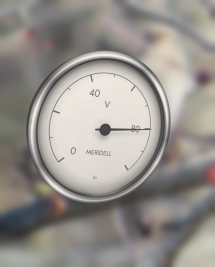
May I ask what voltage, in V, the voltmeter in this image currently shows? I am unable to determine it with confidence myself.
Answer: 80 V
